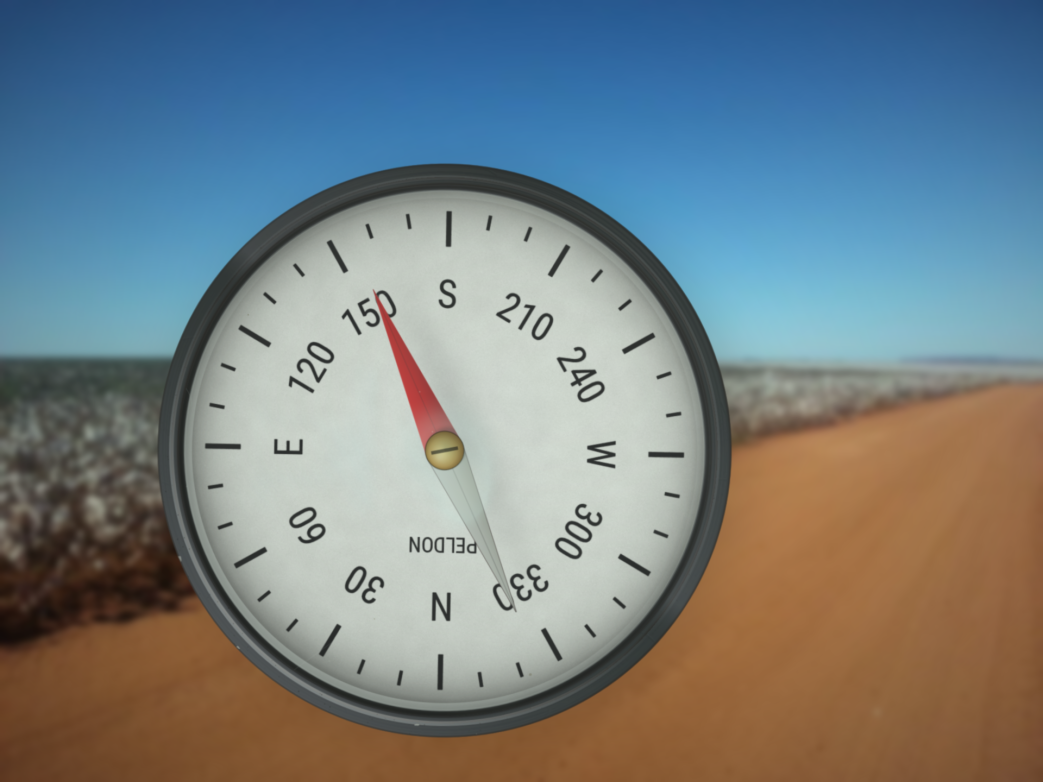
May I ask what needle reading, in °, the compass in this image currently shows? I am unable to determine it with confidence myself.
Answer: 155 °
